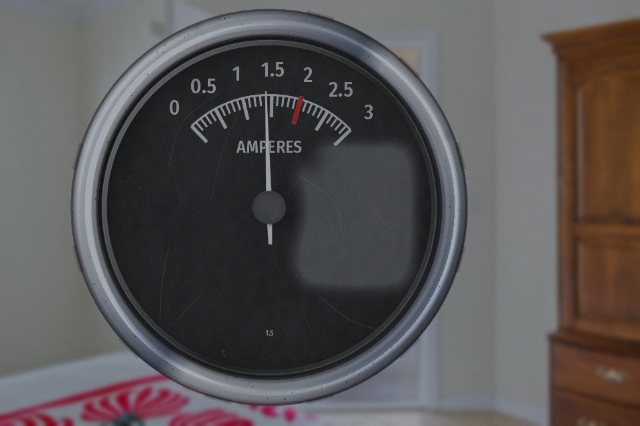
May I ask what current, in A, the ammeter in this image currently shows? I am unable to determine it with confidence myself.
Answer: 1.4 A
